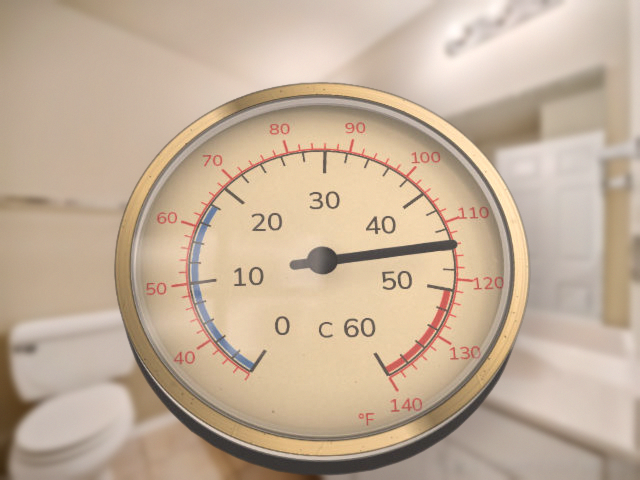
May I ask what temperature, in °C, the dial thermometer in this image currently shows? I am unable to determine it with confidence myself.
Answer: 46 °C
